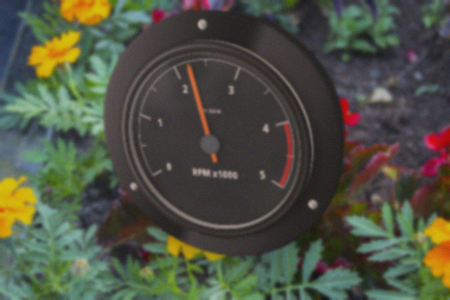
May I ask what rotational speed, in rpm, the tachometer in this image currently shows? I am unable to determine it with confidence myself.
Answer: 2250 rpm
